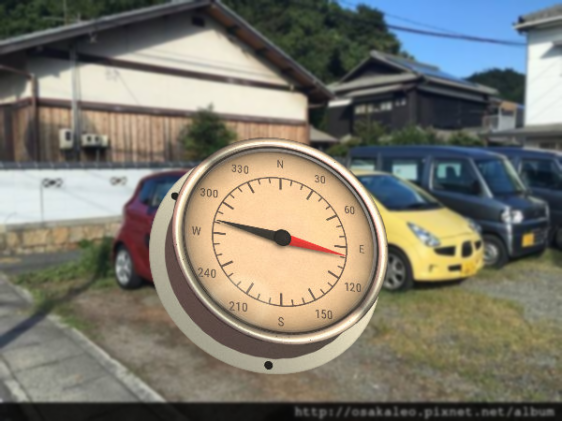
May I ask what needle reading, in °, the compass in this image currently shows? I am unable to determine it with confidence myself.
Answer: 100 °
